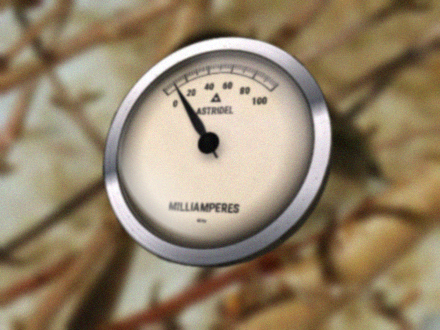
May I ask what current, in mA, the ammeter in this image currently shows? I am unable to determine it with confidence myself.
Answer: 10 mA
